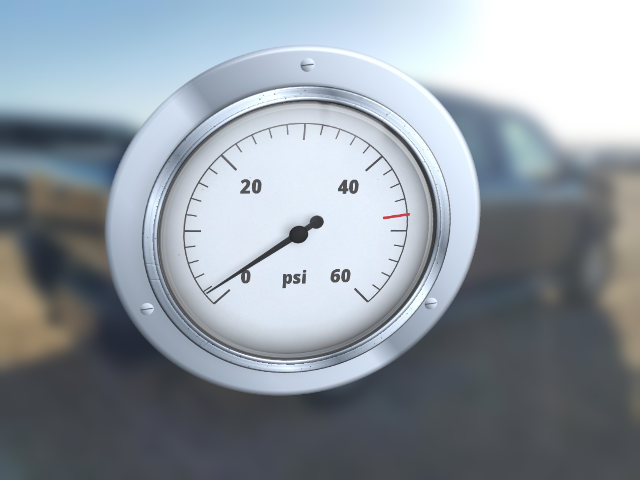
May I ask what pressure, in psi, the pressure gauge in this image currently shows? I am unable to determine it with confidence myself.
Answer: 2 psi
